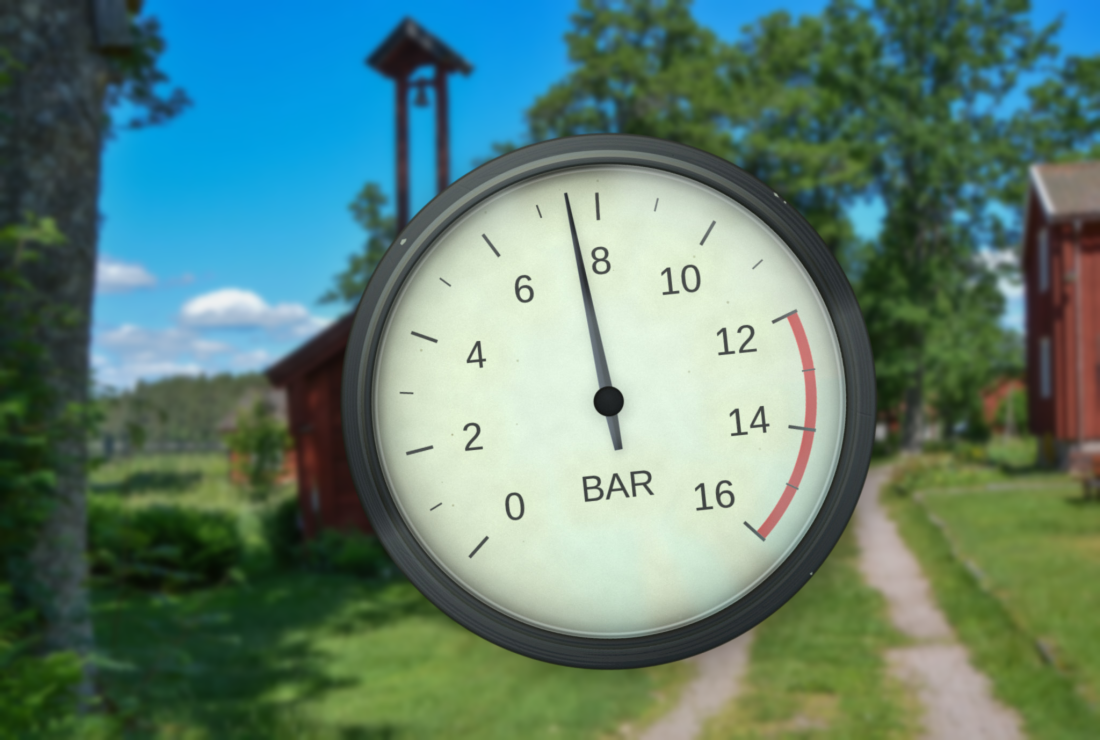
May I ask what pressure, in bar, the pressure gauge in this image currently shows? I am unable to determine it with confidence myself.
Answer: 7.5 bar
